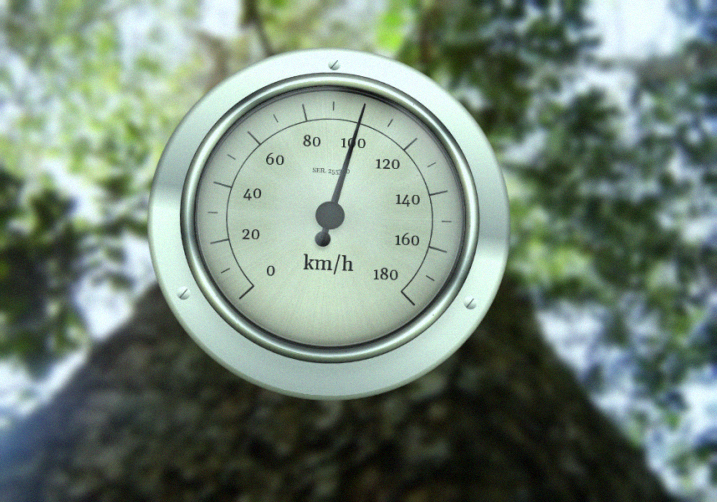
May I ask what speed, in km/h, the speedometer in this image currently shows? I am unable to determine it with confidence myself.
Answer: 100 km/h
